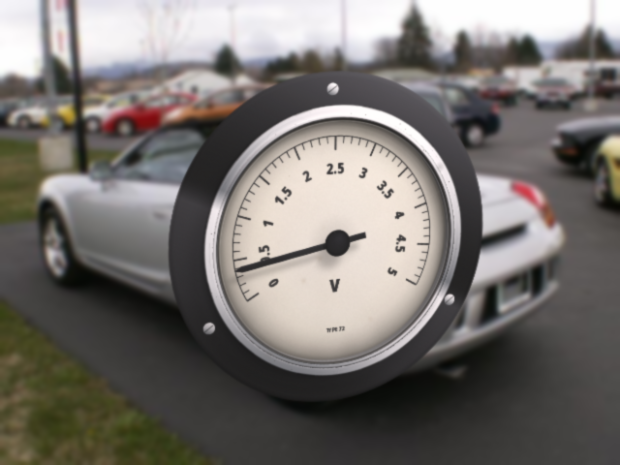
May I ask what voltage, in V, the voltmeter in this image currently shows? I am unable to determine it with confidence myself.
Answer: 0.4 V
